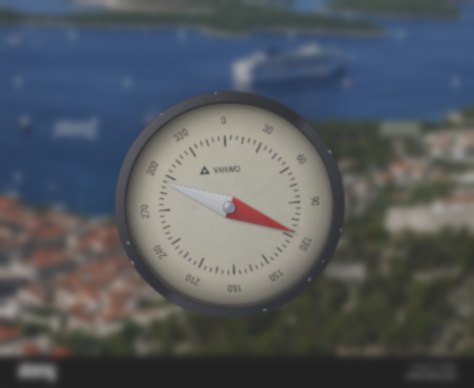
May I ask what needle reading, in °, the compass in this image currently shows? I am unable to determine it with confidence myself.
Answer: 115 °
